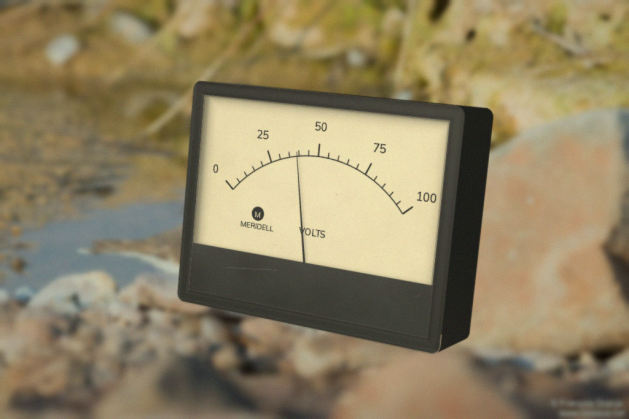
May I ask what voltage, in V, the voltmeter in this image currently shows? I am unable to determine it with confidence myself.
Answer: 40 V
